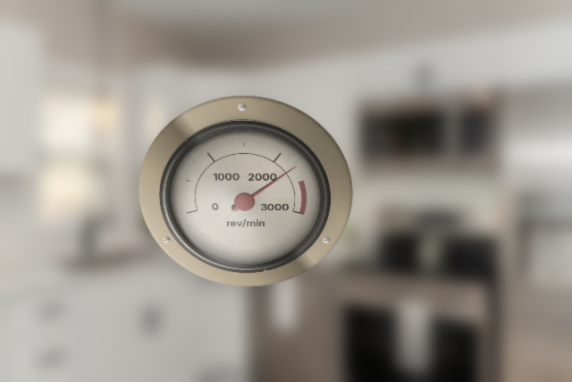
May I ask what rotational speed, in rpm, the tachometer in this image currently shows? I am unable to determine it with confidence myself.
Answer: 2250 rpm
